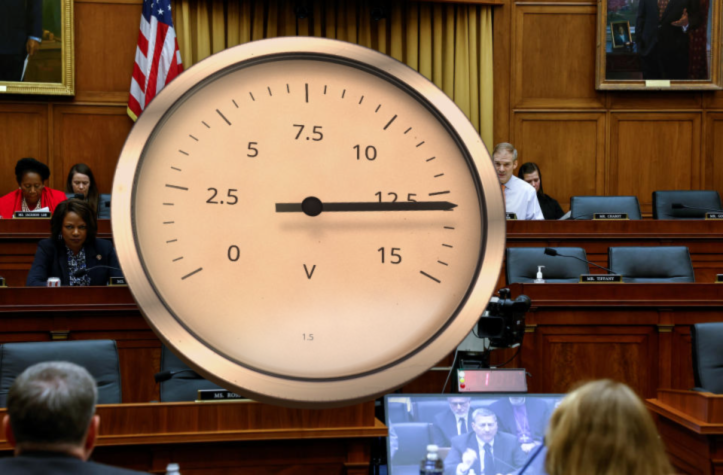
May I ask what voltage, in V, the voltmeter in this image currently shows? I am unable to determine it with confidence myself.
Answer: 13 V
